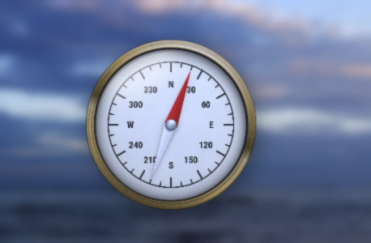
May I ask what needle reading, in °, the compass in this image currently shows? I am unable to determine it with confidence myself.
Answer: 20 °
